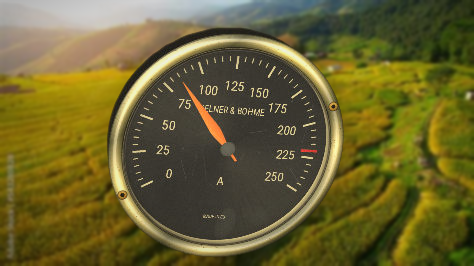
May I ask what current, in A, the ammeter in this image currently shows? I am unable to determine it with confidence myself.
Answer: 85 A
